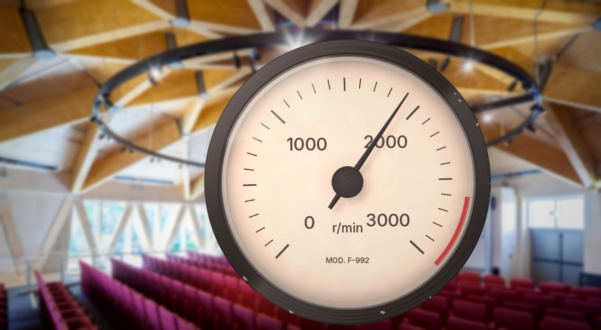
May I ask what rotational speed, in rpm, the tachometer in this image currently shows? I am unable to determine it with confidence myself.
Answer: 1900 rpm
